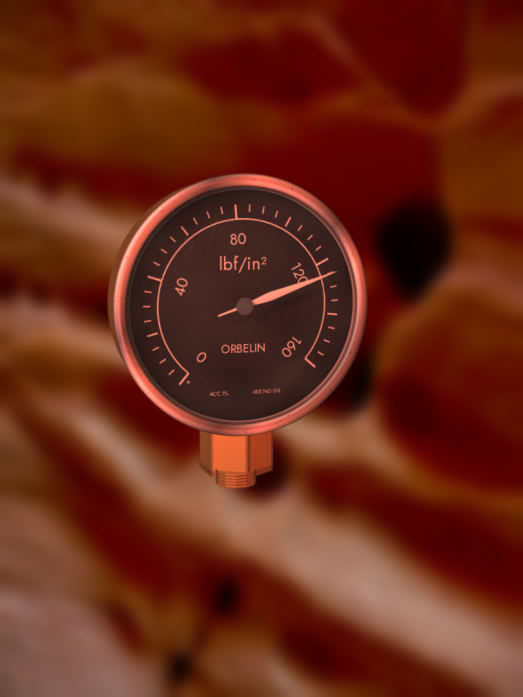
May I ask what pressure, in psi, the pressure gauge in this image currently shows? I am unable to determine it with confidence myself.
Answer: 125 psi
